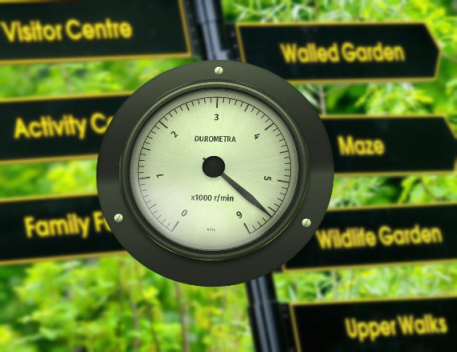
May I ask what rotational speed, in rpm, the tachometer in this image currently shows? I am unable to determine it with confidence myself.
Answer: 5600 rpm
